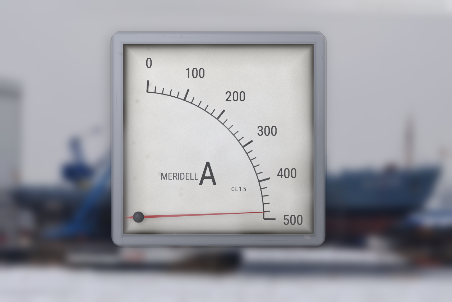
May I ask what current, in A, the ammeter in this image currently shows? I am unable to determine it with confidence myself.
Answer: 480 A
